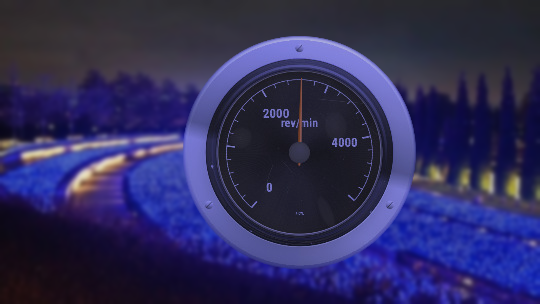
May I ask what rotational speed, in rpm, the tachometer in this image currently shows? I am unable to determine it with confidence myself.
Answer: 2600 rpm
